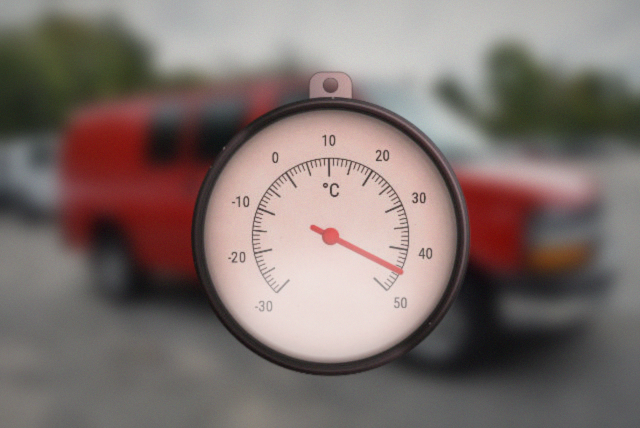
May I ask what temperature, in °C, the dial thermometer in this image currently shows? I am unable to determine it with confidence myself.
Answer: 45 °C
